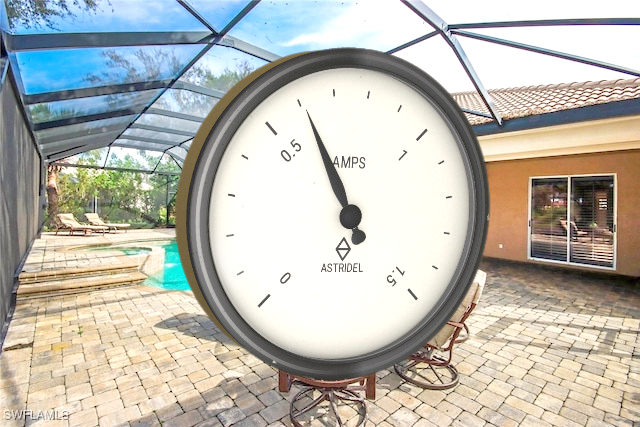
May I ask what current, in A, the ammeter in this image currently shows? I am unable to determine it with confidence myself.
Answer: 0.6 A
